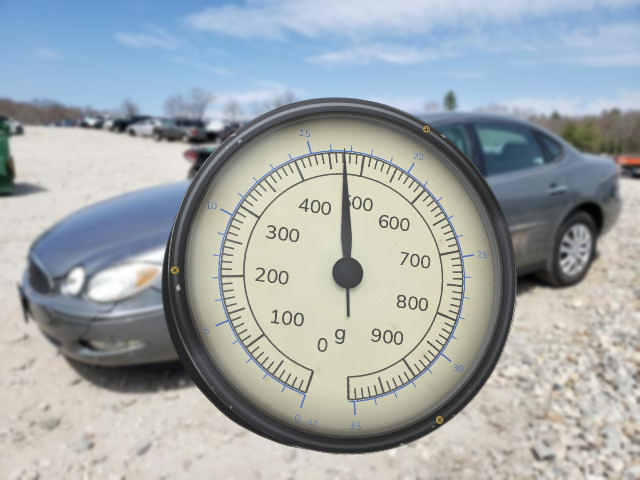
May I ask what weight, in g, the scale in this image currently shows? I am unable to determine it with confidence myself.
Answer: 470 g
